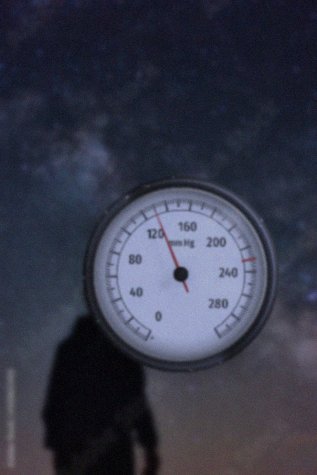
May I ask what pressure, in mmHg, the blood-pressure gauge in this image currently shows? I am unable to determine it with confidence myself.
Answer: 130 mmHg
